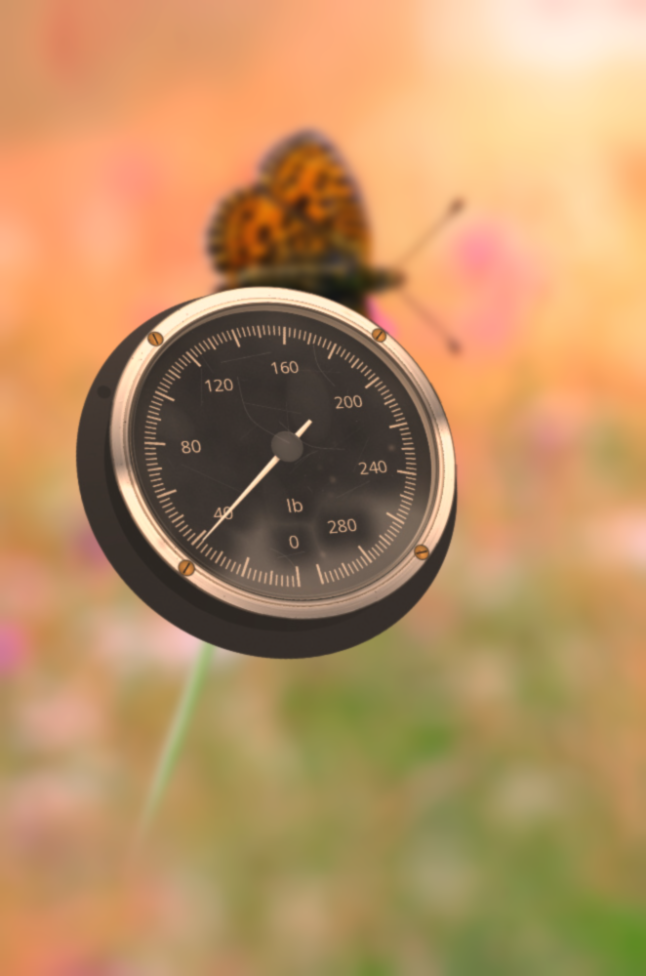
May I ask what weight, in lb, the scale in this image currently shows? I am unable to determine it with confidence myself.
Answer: 38 lb
